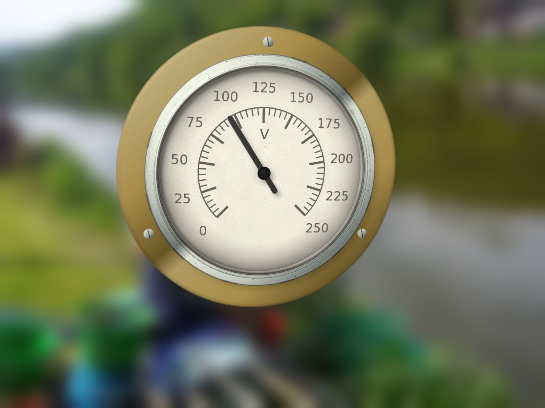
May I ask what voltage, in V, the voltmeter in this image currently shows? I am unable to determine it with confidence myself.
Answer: 95 V
